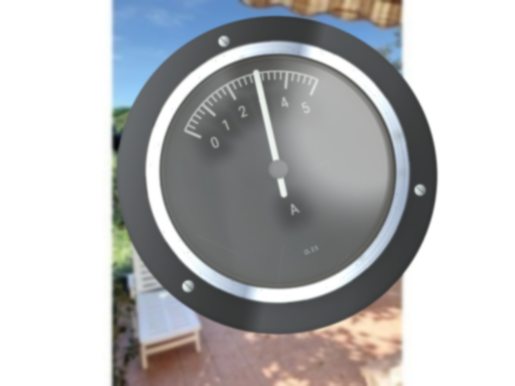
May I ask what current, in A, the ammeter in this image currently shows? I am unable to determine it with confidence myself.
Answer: 3 A
